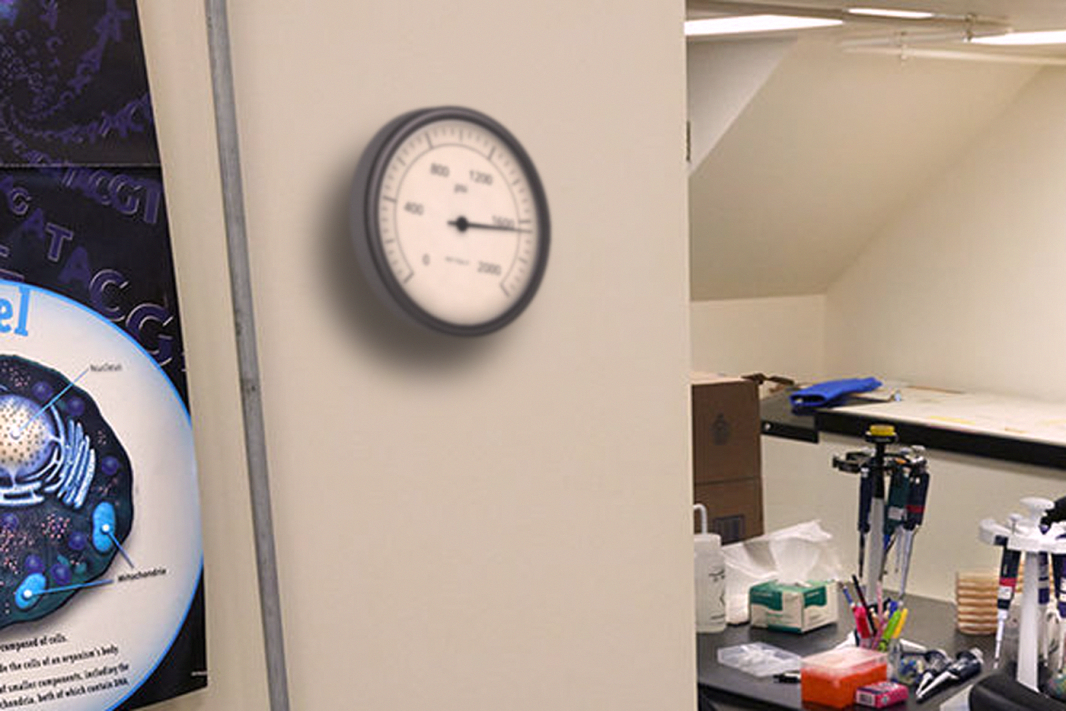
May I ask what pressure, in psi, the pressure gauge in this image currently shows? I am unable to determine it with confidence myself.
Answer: 1650 psi
